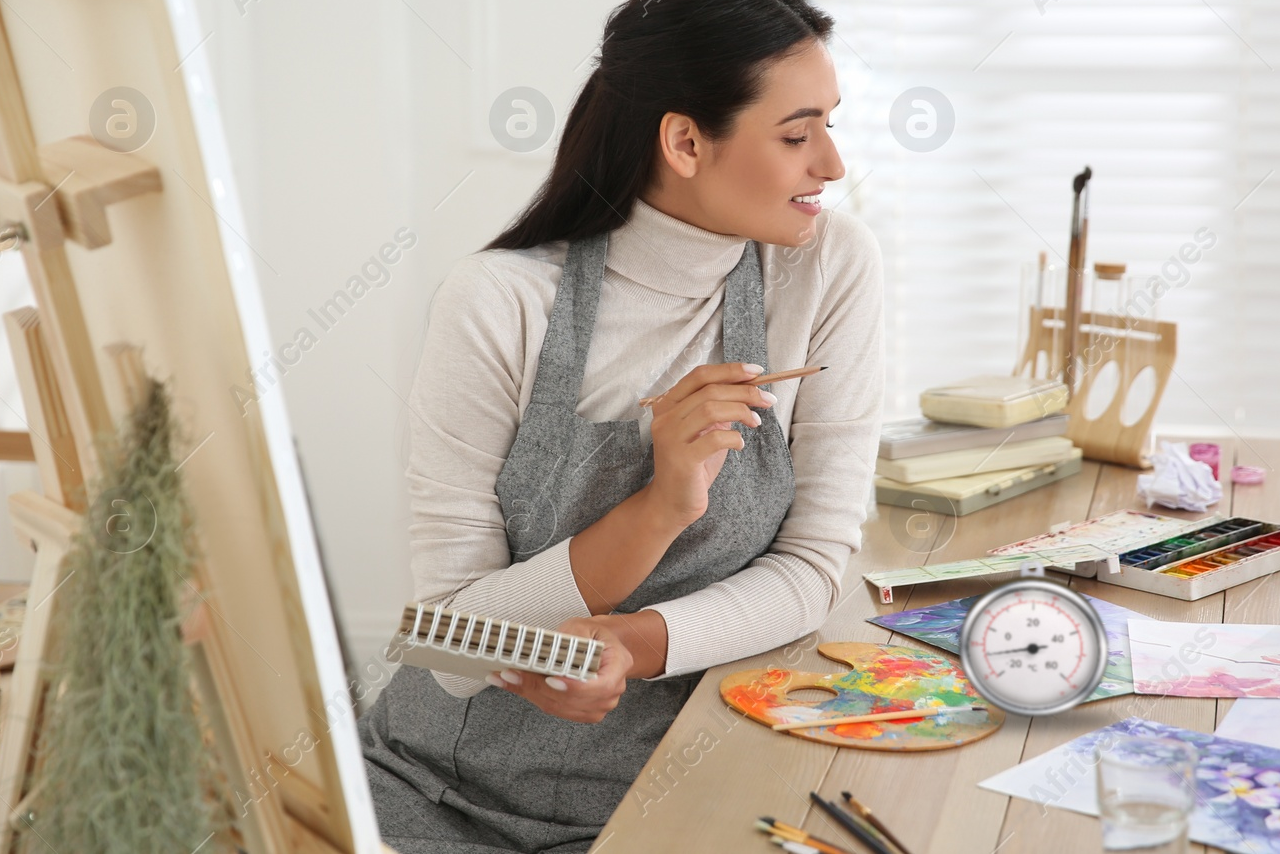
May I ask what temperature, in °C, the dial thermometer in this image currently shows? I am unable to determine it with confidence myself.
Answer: -10 °C
